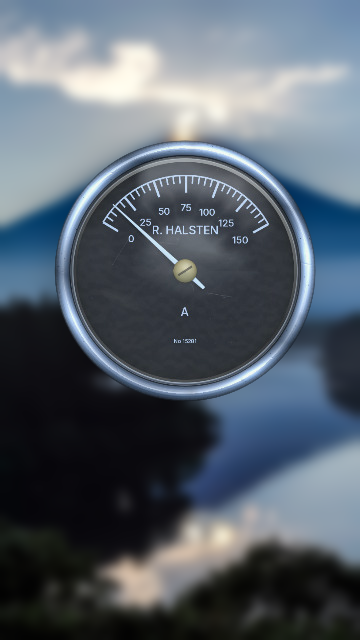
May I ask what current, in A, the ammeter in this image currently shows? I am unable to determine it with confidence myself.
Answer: 15 A
